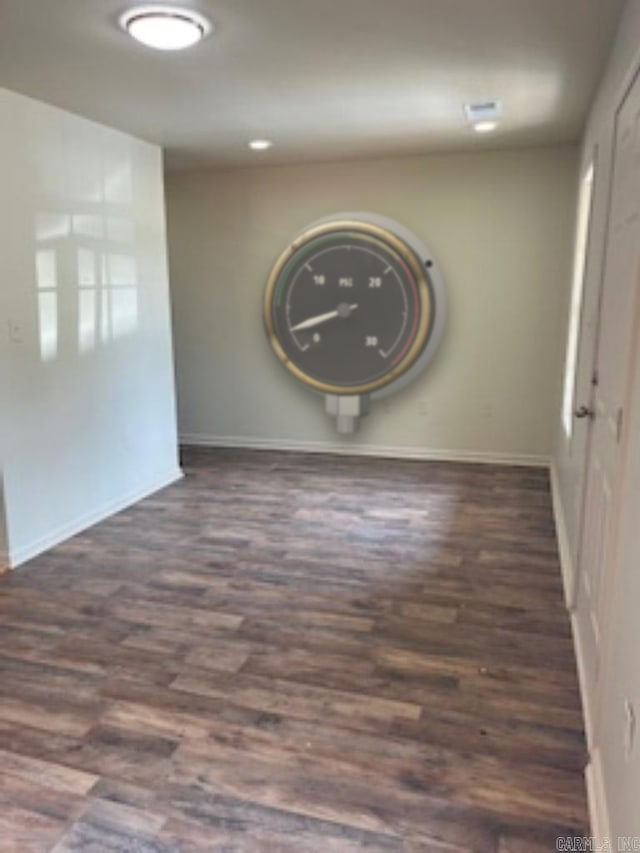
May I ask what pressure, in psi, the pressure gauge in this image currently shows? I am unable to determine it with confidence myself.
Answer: 2.5 psi
